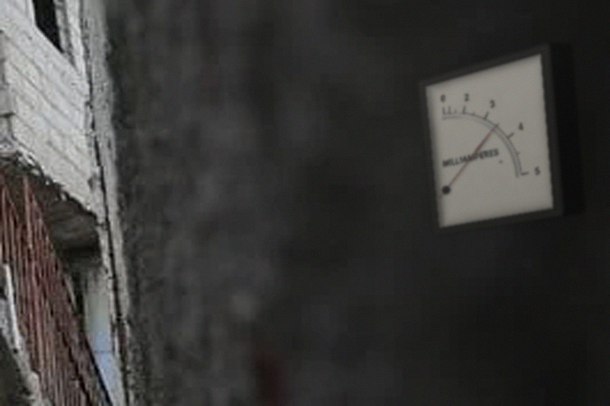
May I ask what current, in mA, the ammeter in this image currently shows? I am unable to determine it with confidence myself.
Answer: 3.5 mA
